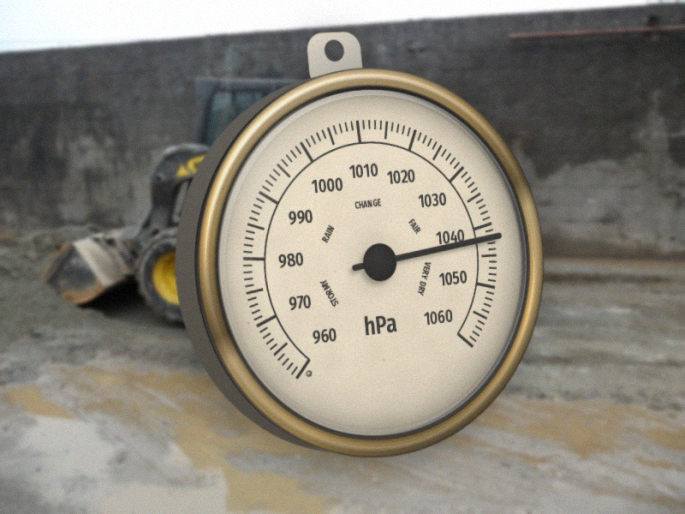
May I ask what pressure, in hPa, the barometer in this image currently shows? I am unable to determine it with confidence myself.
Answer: 1042 hPa
